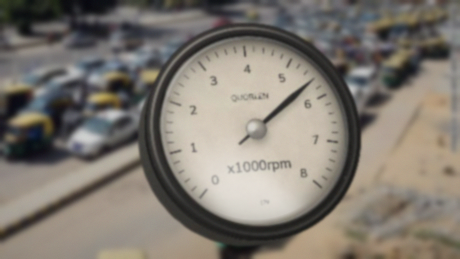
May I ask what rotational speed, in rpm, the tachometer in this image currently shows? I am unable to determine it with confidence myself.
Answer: 5600 rpm
